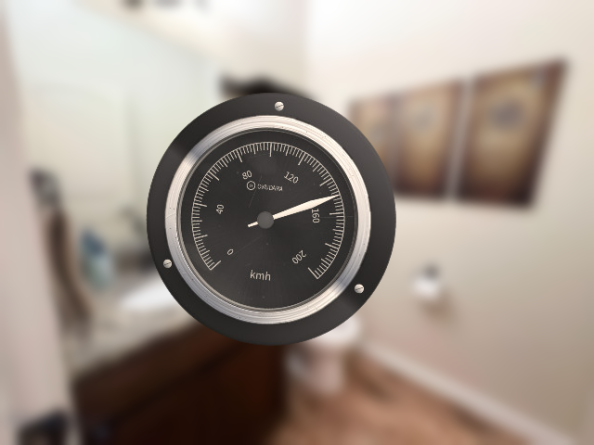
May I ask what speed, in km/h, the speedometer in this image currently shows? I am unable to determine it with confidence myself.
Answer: 150 km/h
